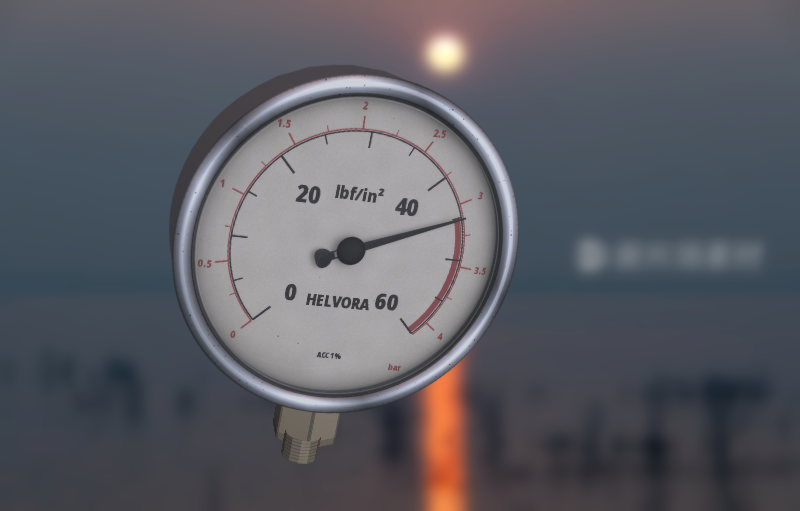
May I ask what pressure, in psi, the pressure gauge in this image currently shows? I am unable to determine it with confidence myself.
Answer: 45 psi
